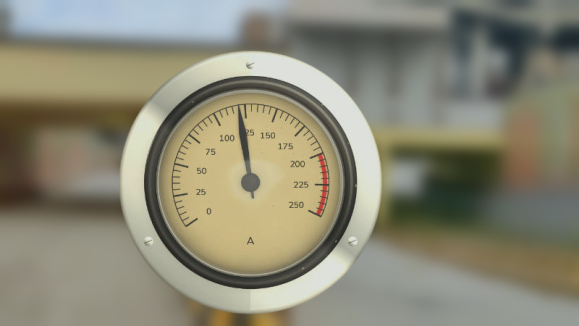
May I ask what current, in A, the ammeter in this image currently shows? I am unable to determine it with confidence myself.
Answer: 120 A
